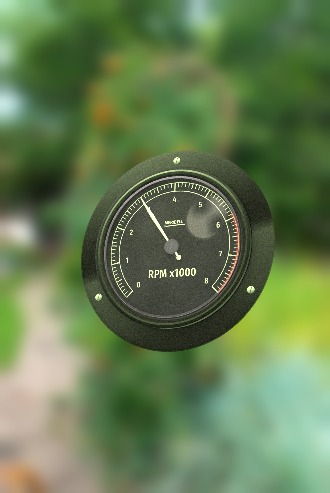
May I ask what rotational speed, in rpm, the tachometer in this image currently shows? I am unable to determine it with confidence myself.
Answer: 3000 rpm
